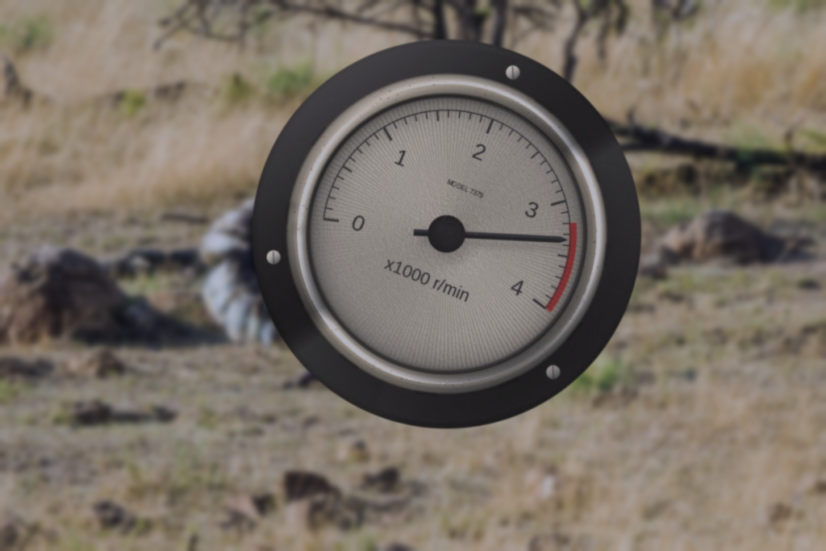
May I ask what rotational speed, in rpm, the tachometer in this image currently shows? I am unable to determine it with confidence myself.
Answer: 3350 rpm
